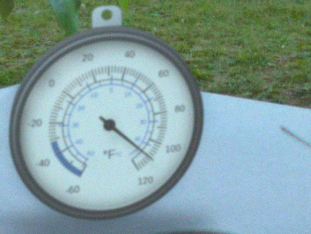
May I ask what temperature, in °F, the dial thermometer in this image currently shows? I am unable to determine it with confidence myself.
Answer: 110 °F
